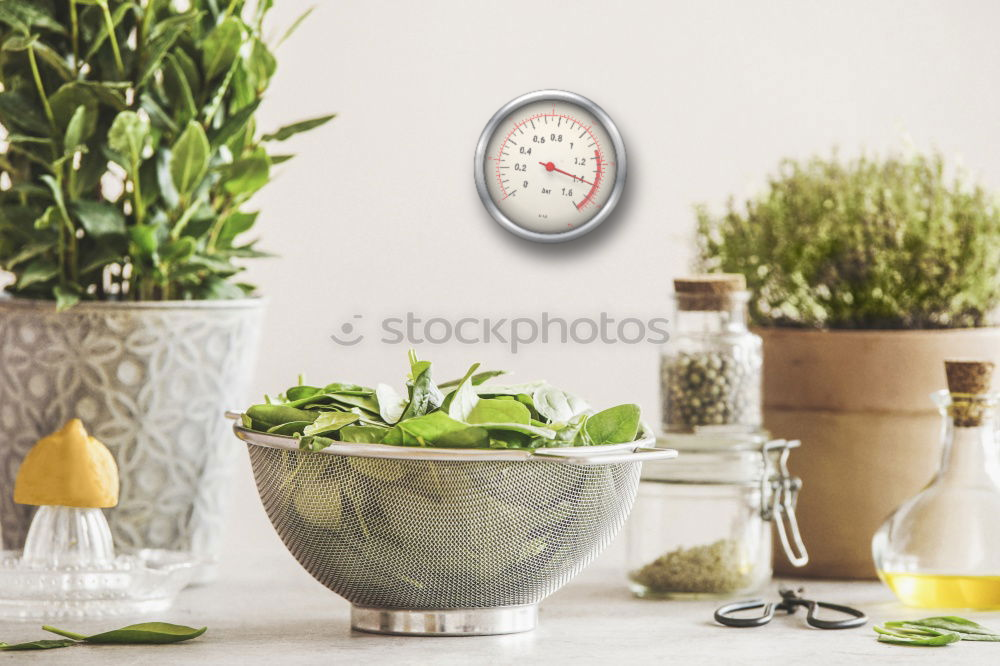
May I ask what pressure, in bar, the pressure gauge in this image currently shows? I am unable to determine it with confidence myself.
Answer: 1.4 bar
